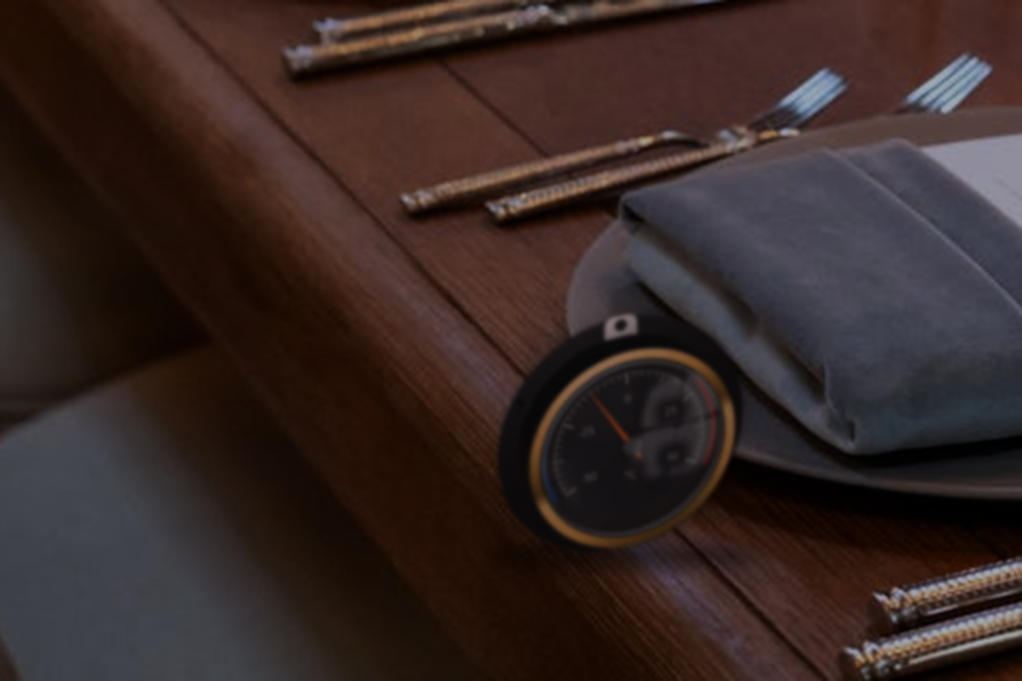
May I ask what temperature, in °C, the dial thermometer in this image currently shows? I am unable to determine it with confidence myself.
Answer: -12.5 °C
